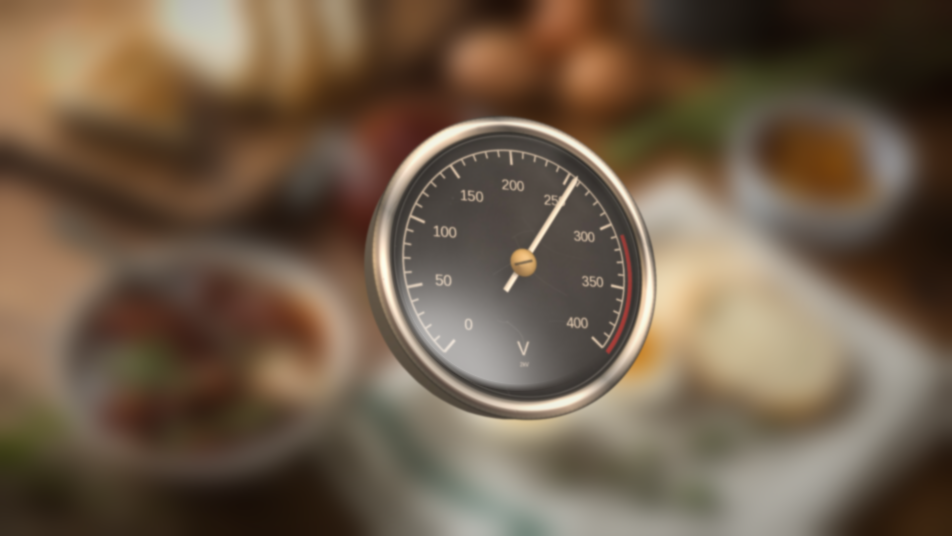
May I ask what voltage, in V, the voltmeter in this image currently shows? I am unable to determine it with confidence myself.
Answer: 255 V
